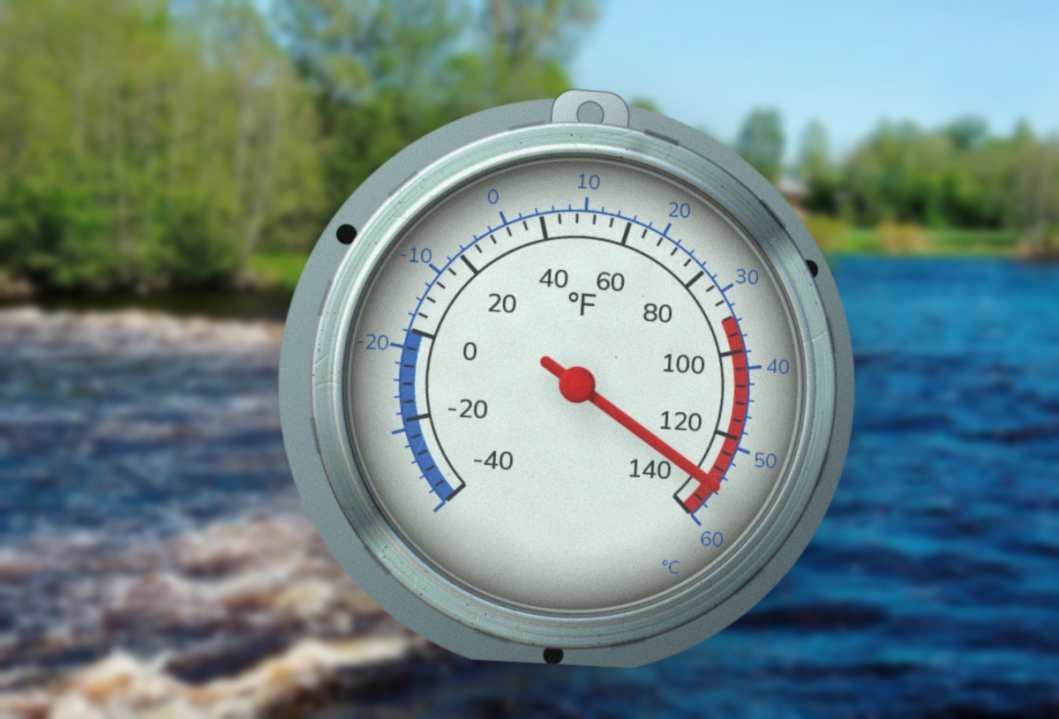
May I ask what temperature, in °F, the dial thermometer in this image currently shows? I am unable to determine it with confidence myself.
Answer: 132 °F
